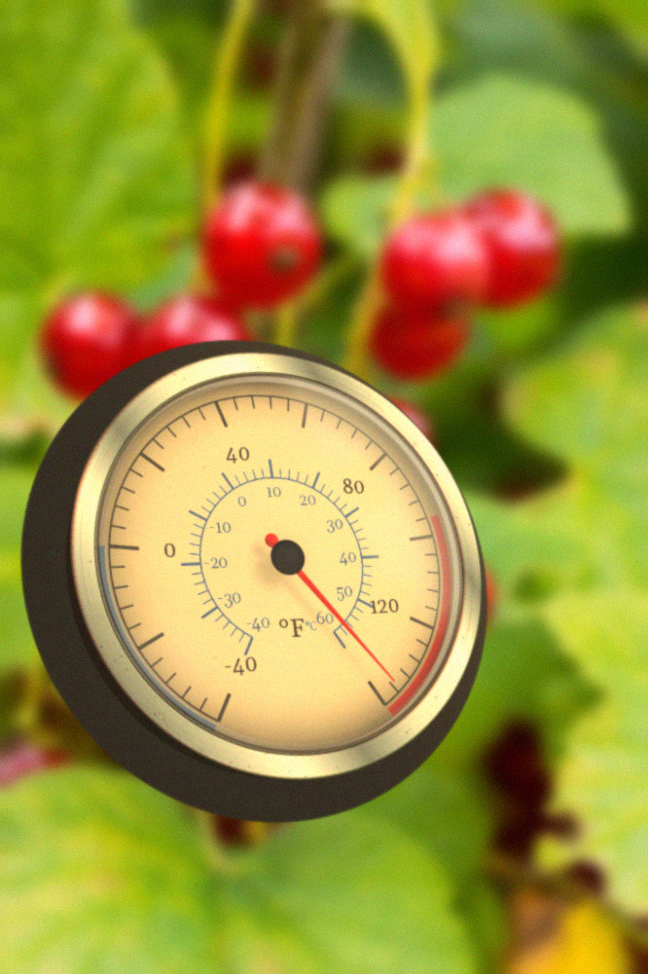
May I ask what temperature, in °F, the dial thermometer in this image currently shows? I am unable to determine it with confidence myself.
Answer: 136 °F
